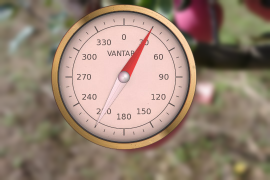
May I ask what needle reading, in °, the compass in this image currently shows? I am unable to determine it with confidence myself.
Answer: 30 °
